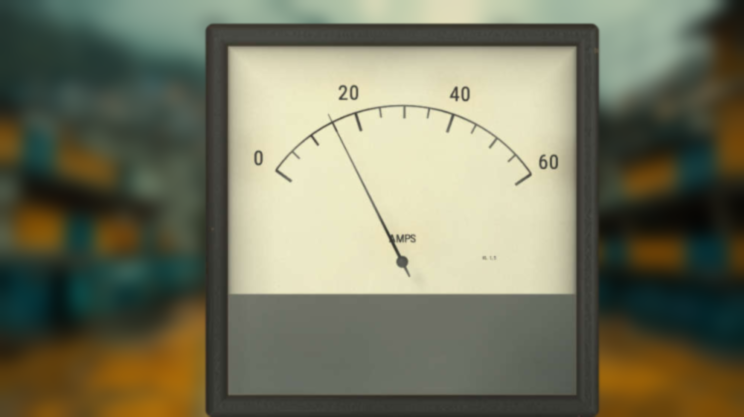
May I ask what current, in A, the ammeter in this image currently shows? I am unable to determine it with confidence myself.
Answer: 15 A
